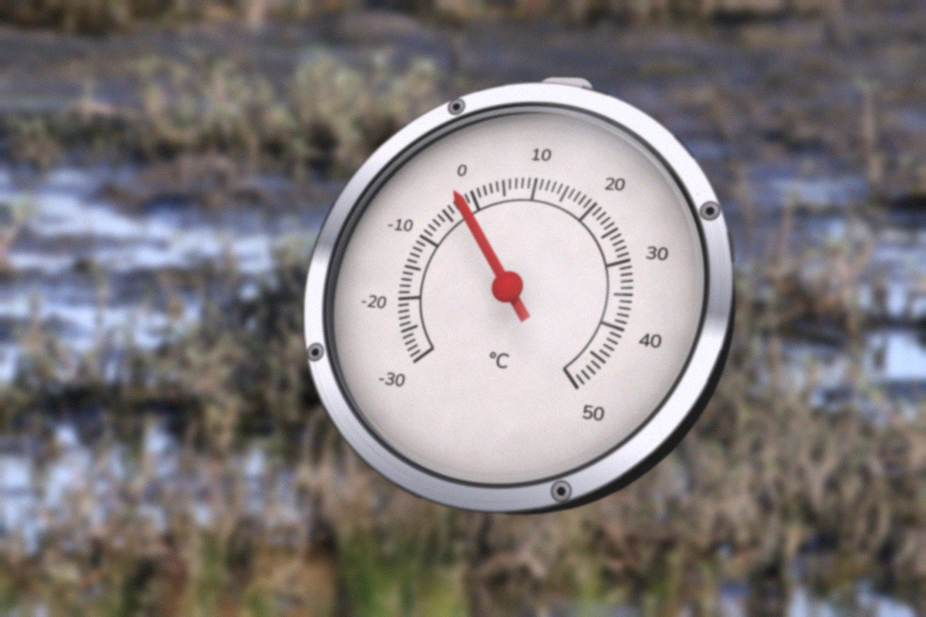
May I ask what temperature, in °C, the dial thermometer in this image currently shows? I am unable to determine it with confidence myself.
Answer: -2 °C
